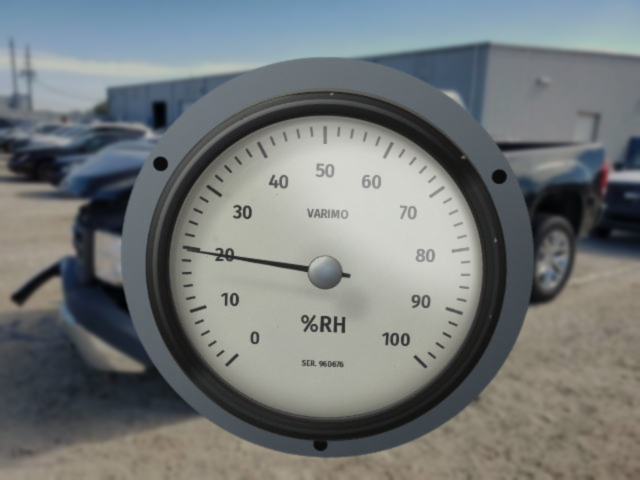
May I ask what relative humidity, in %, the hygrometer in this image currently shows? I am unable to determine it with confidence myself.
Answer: 20 %
